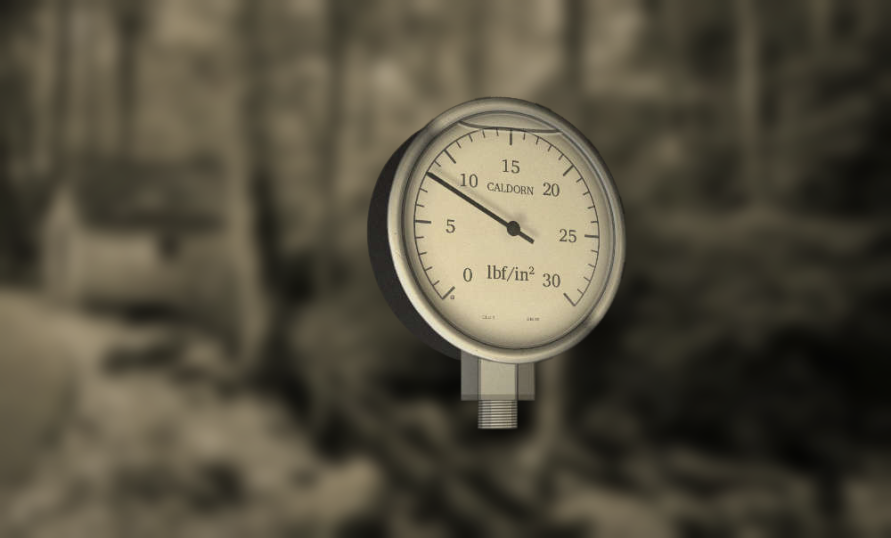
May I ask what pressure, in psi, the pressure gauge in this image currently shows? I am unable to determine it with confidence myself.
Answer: 8 psi
